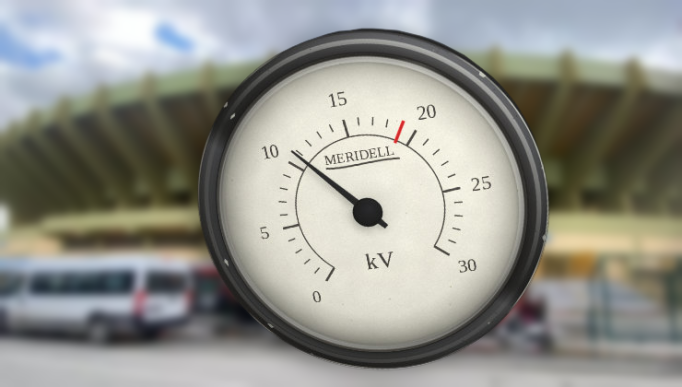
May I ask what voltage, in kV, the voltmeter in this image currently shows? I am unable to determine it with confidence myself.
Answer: 11 kV
